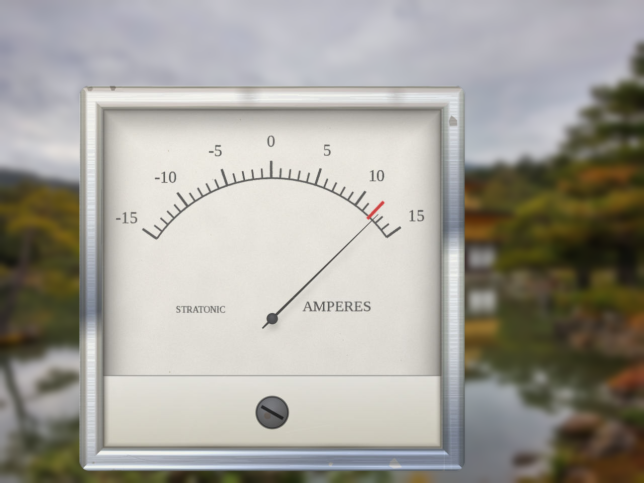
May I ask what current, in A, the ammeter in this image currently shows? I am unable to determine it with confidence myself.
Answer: 12.5 A
